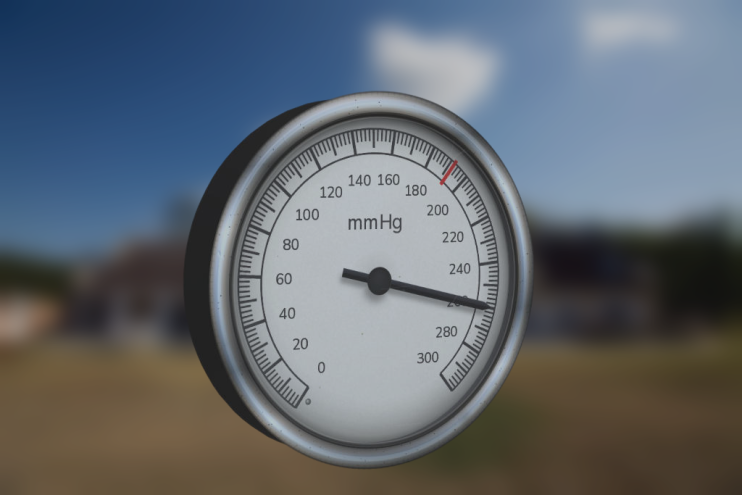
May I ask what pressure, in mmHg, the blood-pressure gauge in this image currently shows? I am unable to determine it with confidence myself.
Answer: 260 mmHg
